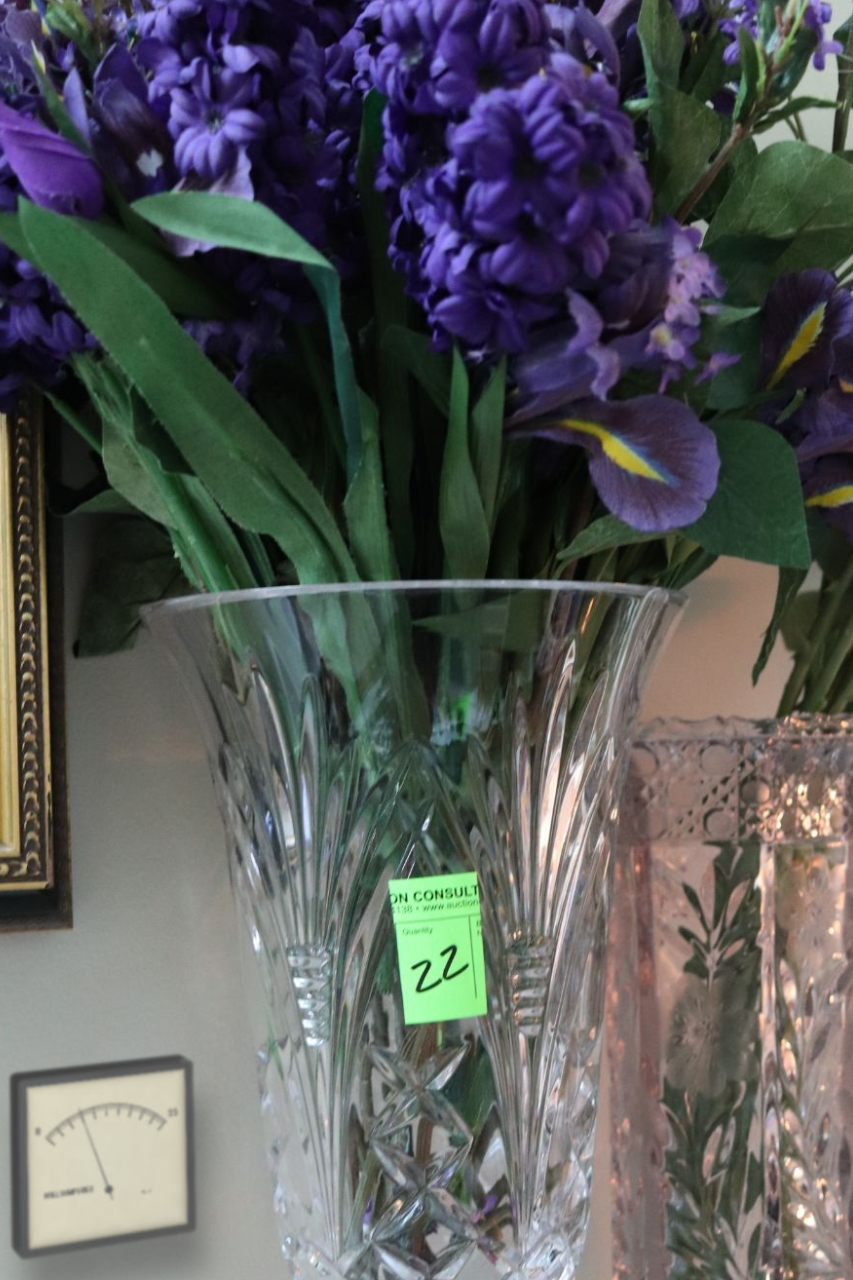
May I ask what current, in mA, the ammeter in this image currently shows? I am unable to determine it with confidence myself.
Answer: 7.5 mA
